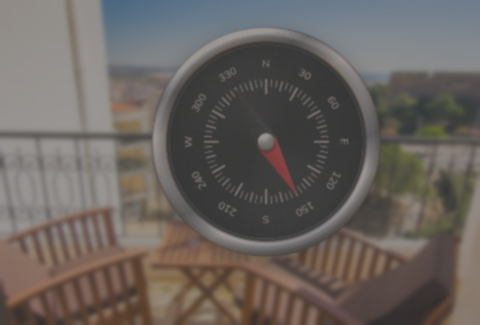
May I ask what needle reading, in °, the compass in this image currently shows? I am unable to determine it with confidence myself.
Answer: 150 °
